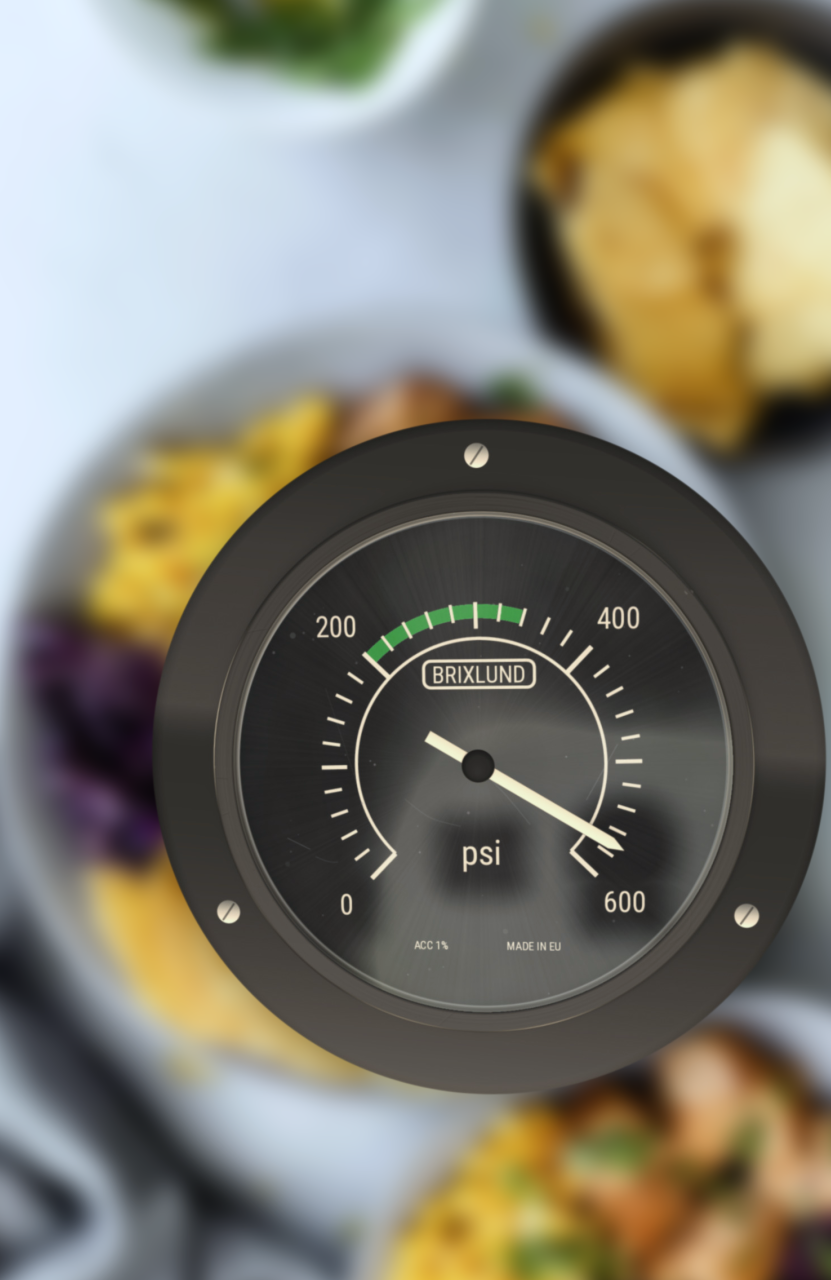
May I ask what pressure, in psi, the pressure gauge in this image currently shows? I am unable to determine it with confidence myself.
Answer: 570 psi
